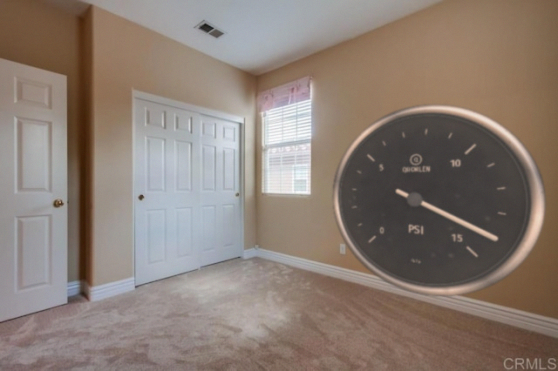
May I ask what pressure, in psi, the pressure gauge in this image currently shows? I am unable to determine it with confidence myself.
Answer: 14 psi
